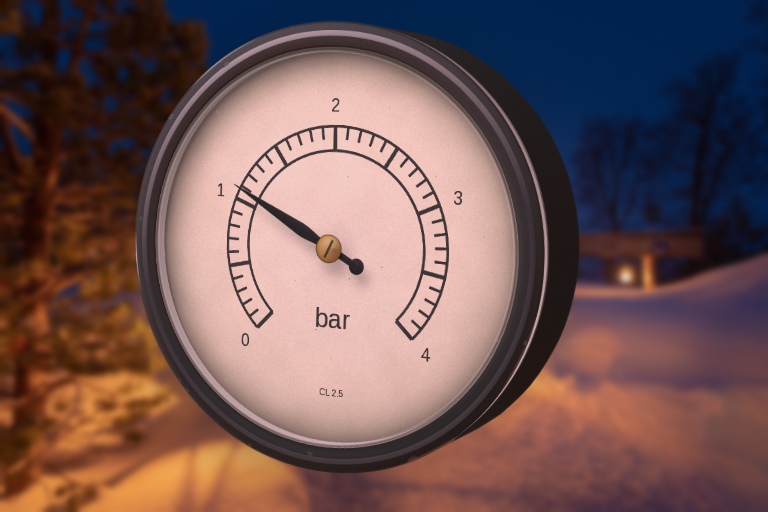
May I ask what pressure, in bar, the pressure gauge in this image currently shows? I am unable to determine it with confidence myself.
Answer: 1.1 bar
